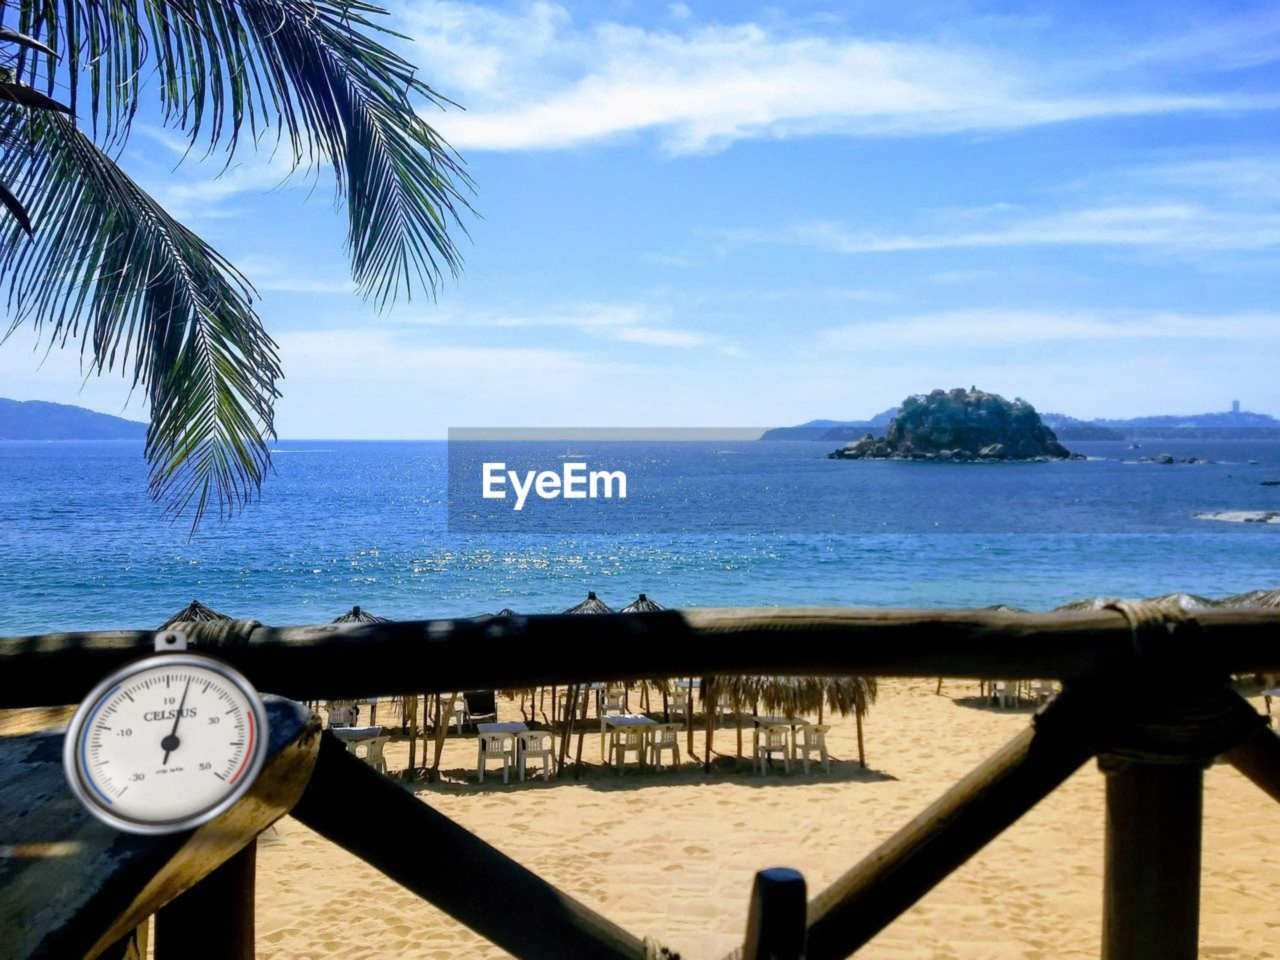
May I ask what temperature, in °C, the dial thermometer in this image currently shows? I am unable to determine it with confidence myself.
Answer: 15 °C
